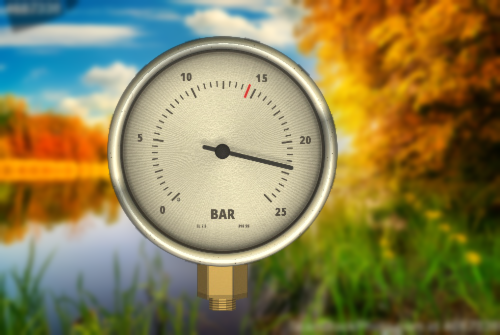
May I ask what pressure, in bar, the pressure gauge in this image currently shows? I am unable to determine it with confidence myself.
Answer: 22 bar
